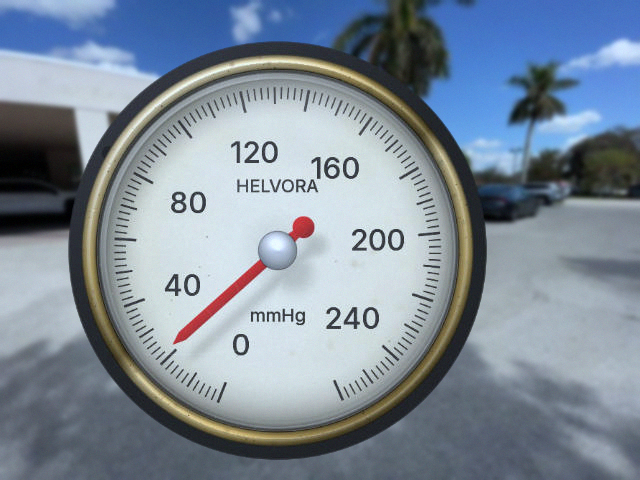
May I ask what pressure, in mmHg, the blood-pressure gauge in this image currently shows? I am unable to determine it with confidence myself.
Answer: 22 mmHg
